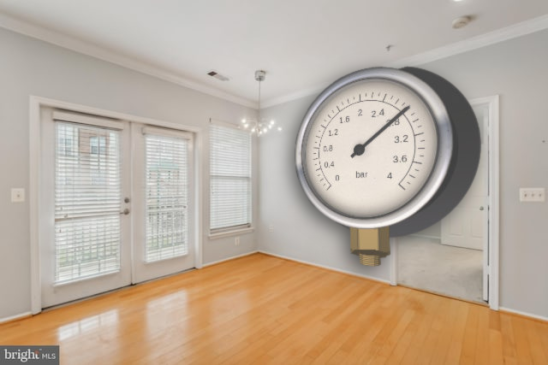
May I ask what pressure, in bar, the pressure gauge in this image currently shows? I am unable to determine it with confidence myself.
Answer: 2.8 bar
